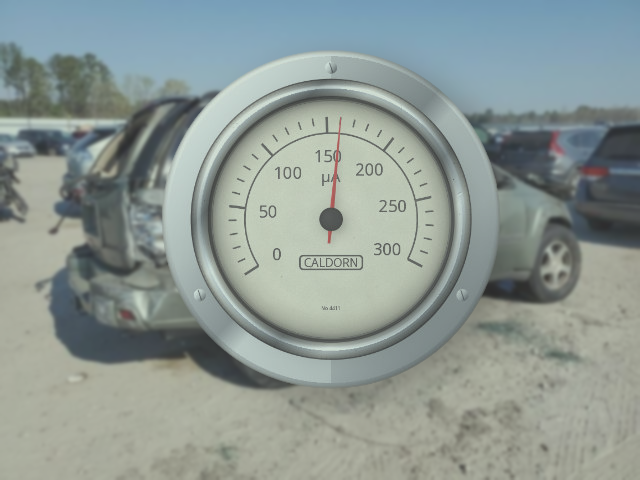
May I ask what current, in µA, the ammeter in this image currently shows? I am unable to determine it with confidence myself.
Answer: 160 µA
